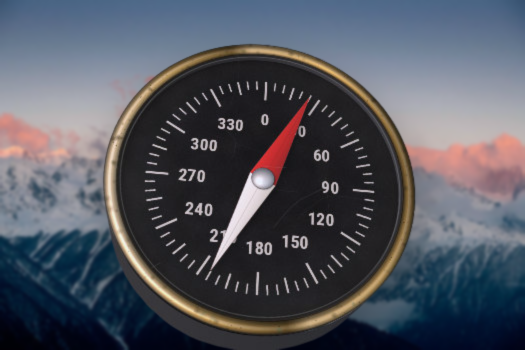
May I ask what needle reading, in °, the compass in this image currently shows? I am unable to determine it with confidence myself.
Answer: 25 °
